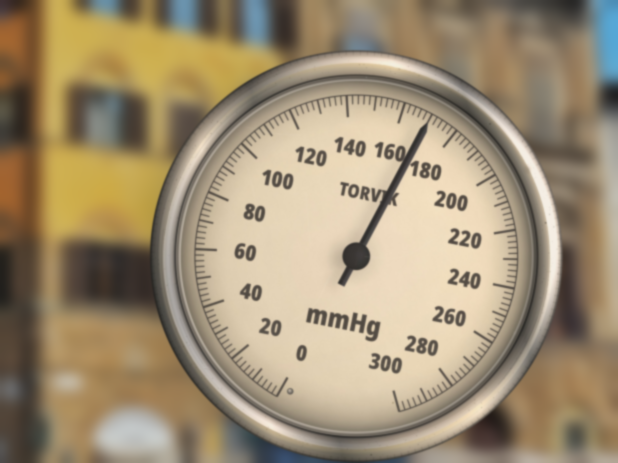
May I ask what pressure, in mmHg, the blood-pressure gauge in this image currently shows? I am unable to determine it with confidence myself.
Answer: 170 mmHg
